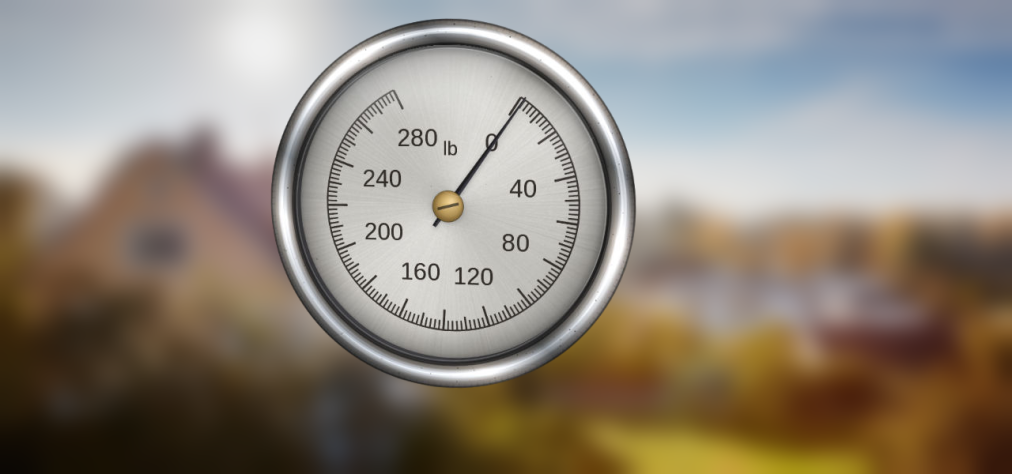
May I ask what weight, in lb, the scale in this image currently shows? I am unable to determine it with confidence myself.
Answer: 2 lb
